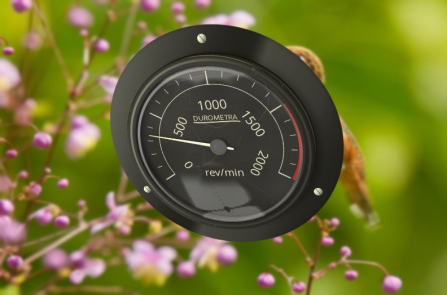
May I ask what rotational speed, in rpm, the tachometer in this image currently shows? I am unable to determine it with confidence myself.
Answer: 350 rpm
